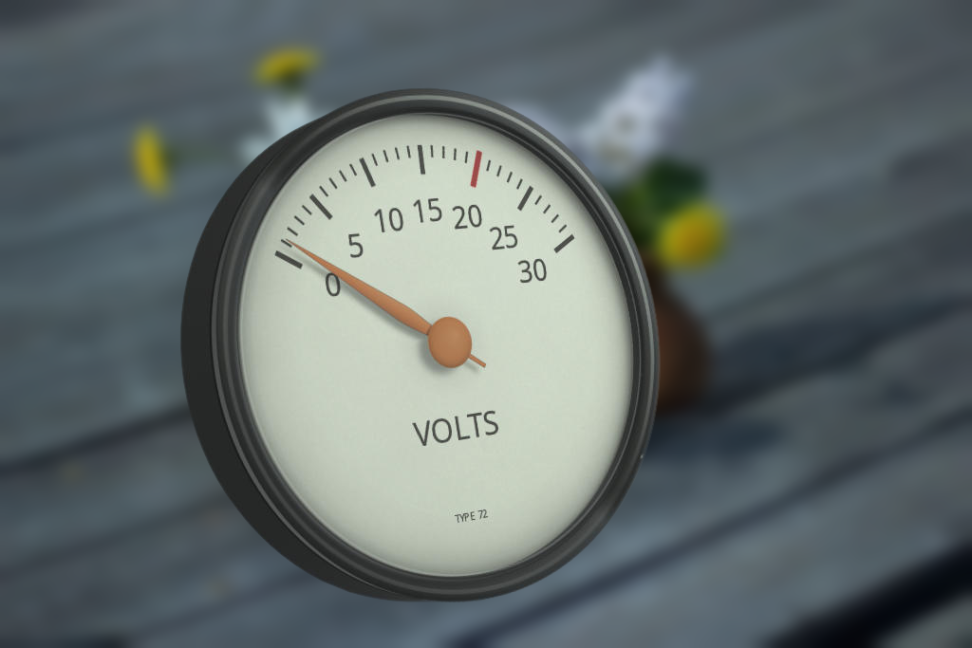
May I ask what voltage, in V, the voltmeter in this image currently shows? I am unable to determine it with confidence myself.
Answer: 1 V
